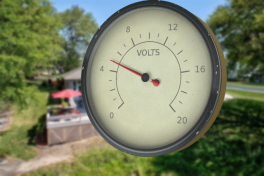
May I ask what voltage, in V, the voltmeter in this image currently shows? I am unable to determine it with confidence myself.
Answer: 5 V
